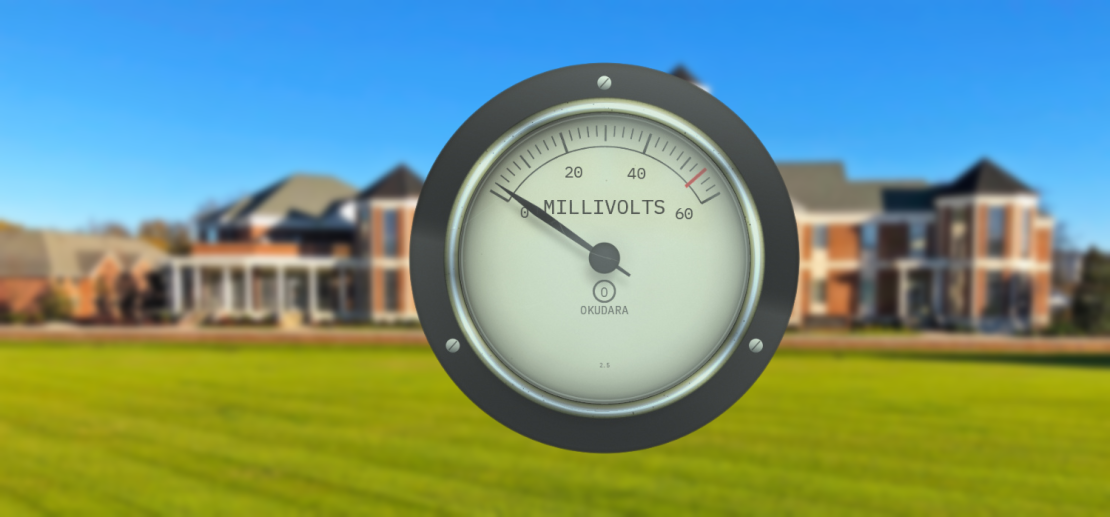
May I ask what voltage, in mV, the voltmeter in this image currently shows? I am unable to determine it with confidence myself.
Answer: 2 mV
